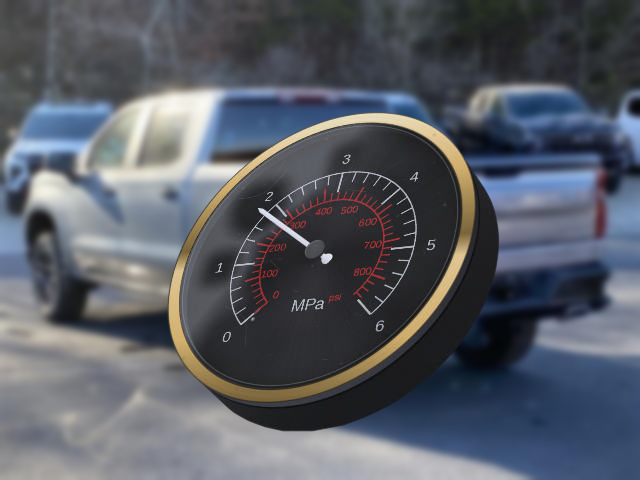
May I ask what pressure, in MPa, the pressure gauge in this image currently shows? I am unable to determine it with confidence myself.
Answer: 1.8 MPa
